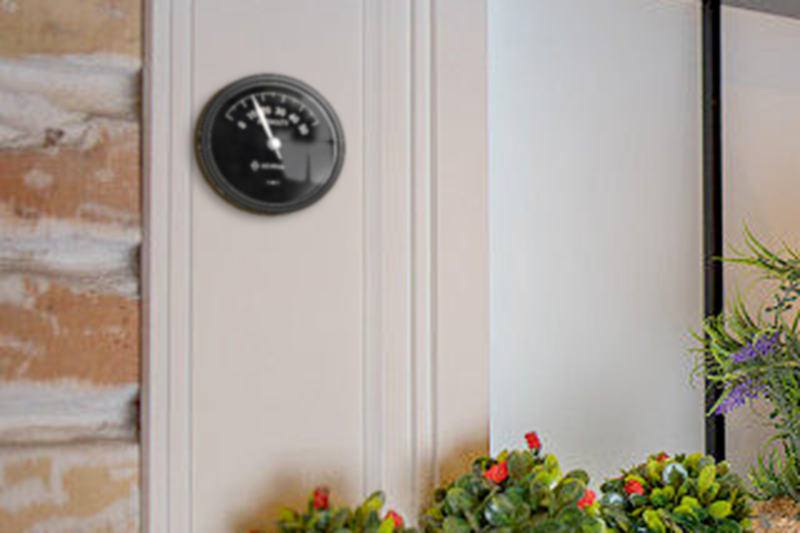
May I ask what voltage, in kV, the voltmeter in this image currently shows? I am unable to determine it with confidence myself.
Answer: 15 kV
